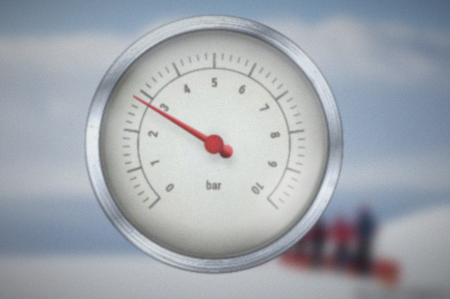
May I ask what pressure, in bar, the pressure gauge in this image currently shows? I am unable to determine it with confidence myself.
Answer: 2.8 bar
